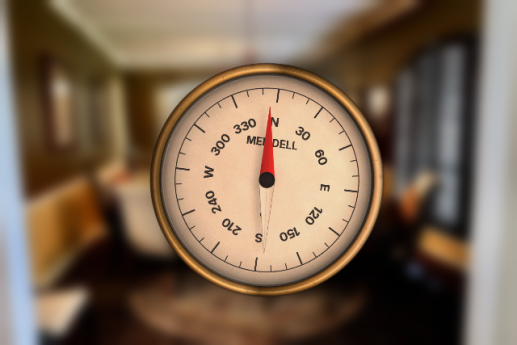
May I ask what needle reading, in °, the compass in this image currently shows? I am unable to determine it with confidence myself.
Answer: 355 °
